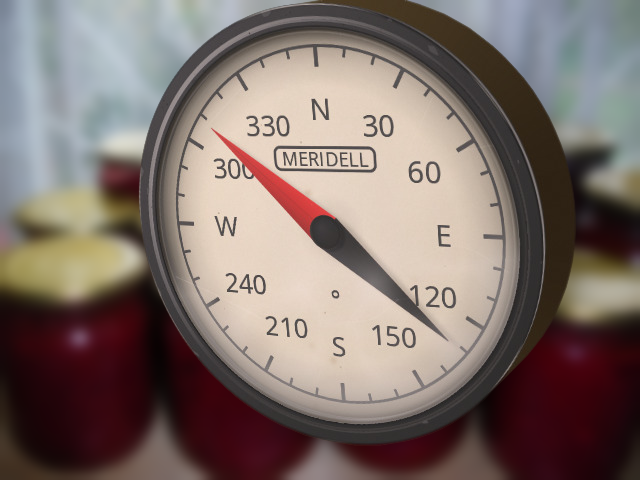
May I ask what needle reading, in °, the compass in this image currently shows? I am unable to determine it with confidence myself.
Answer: 310 °
